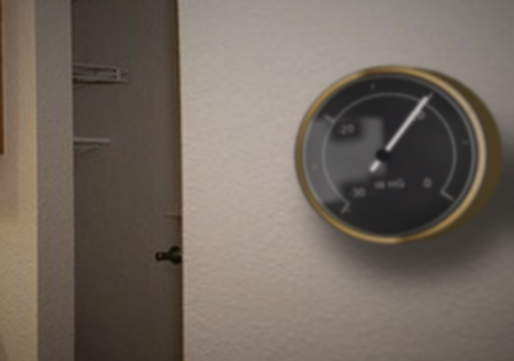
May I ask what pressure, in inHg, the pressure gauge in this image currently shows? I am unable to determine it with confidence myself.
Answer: -10 inHg
